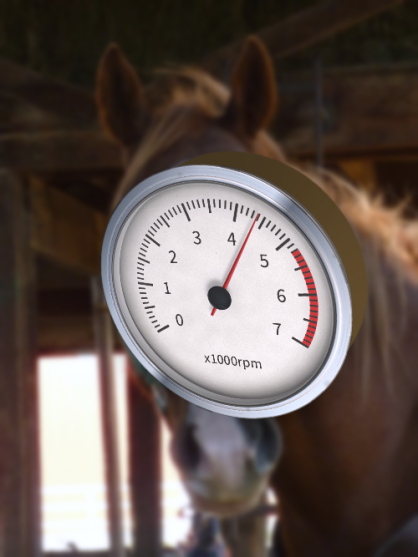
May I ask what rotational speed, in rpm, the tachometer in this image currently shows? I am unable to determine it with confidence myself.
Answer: 4400 rpm
